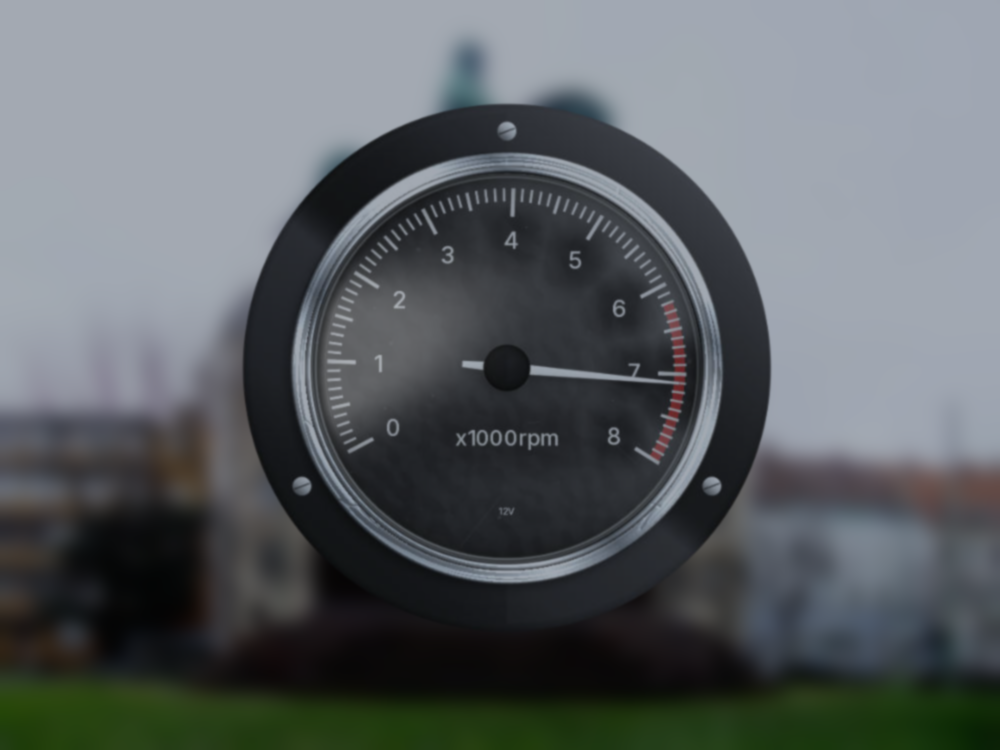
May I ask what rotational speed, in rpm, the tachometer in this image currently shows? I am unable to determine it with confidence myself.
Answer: 7100 rpm
